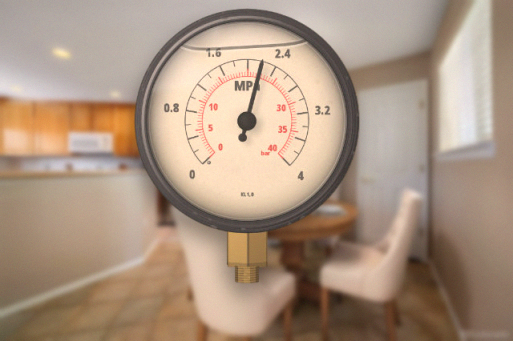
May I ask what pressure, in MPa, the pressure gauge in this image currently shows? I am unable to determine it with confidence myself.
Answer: 2.2 MPa
